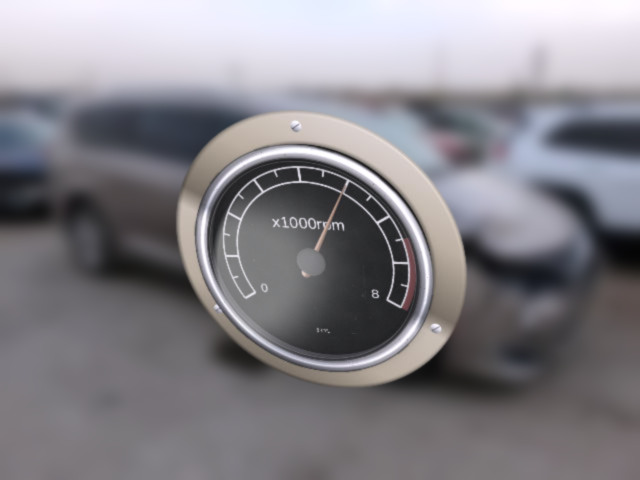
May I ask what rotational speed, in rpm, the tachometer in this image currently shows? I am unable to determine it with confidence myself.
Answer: 5000 rpm
